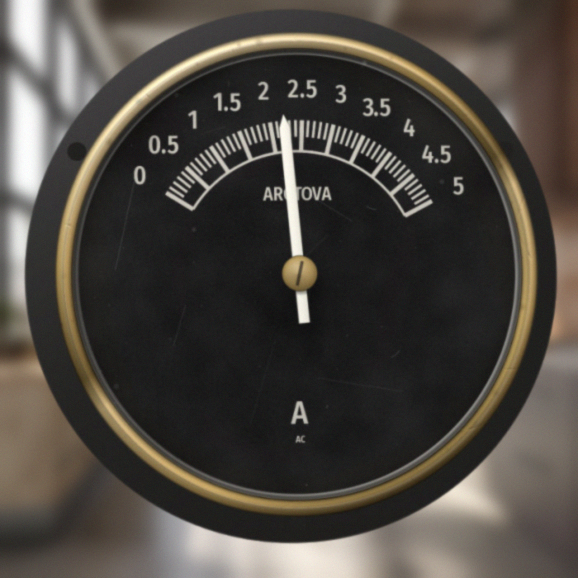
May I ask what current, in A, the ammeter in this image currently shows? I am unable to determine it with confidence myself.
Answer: 2.2 A
